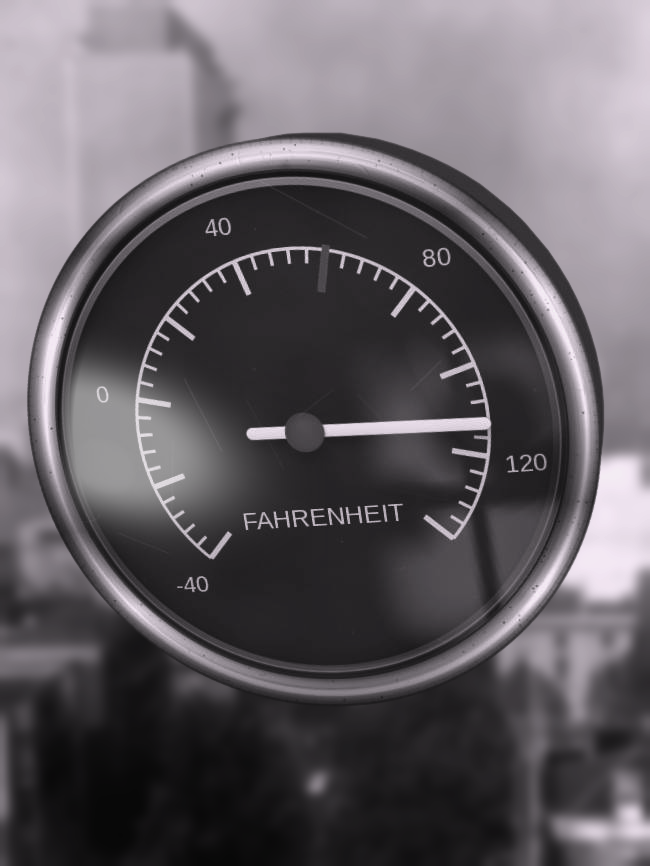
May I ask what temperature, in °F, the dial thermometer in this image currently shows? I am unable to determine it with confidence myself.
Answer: 112 °F
